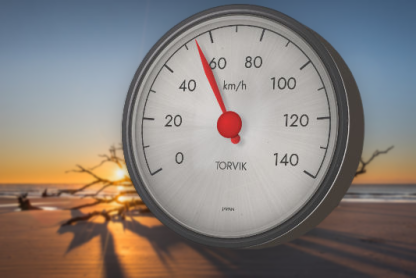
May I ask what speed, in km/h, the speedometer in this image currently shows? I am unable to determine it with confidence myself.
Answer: 55 km/h
